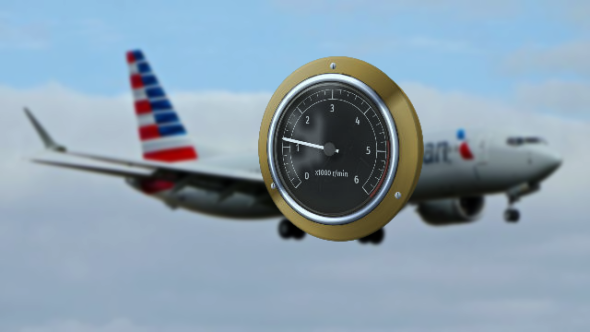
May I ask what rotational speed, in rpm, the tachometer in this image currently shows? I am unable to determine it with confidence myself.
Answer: 1200 rpm
